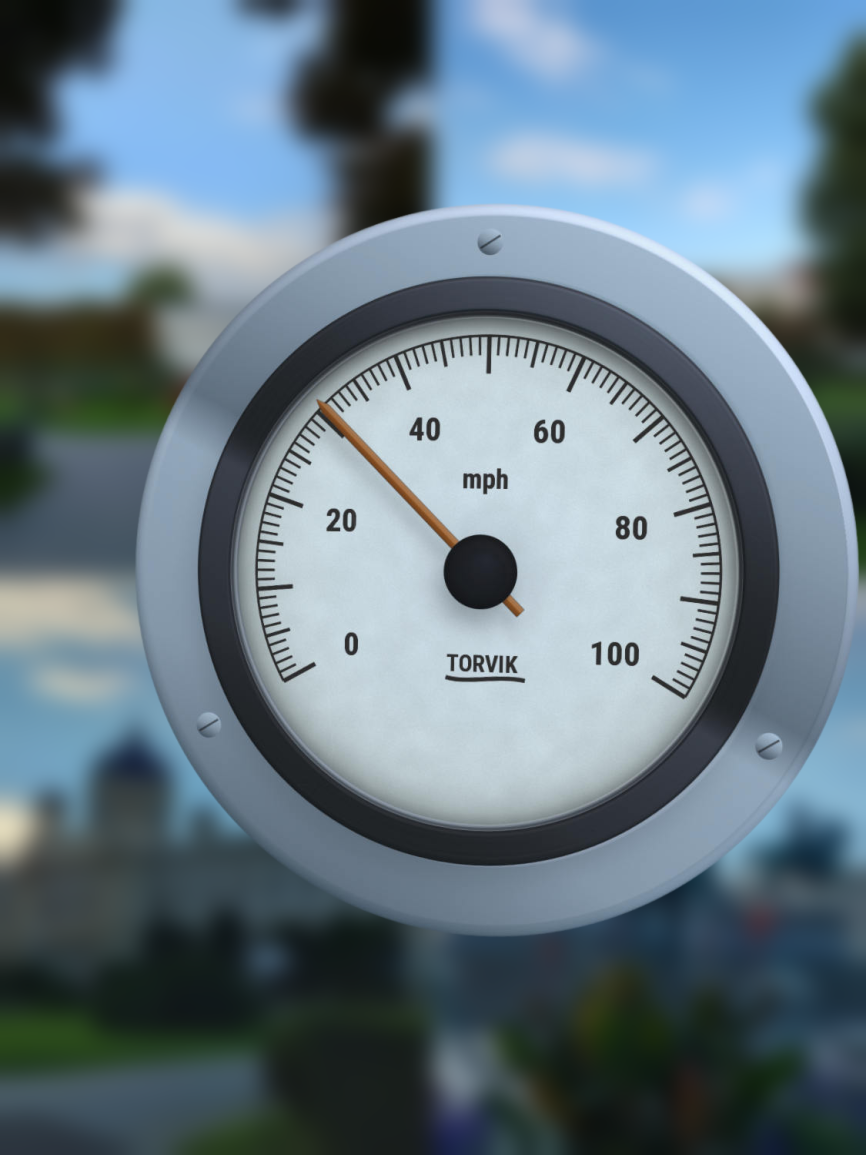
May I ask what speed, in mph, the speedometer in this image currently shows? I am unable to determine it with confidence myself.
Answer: 31 mph
